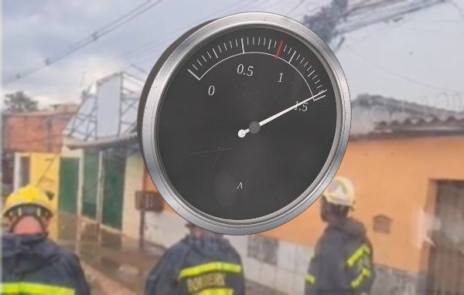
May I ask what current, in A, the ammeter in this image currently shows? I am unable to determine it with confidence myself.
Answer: 1.45 A
